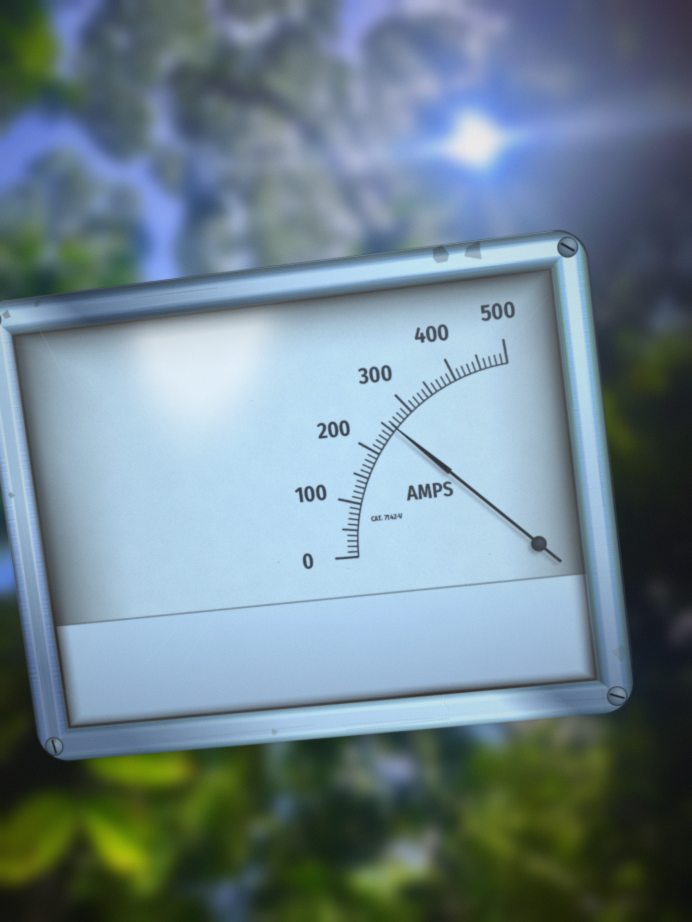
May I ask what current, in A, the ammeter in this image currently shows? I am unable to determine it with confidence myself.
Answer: 260 A
